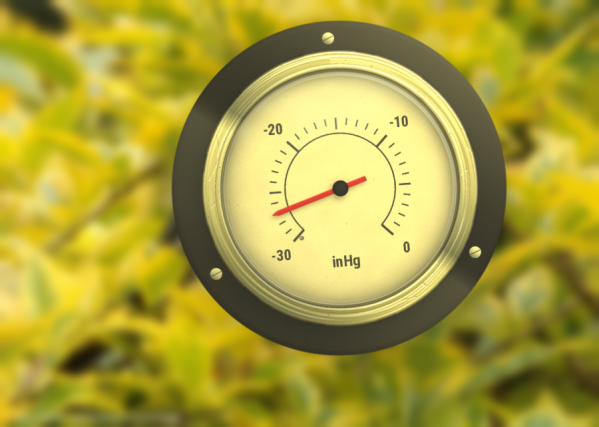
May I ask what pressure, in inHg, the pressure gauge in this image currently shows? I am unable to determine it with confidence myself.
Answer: -27 inHg
